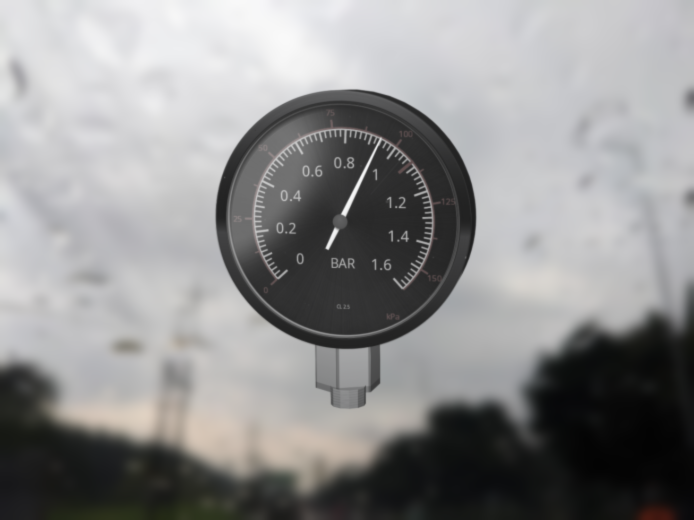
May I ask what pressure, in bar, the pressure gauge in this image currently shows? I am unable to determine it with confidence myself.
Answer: 0.94 bar
